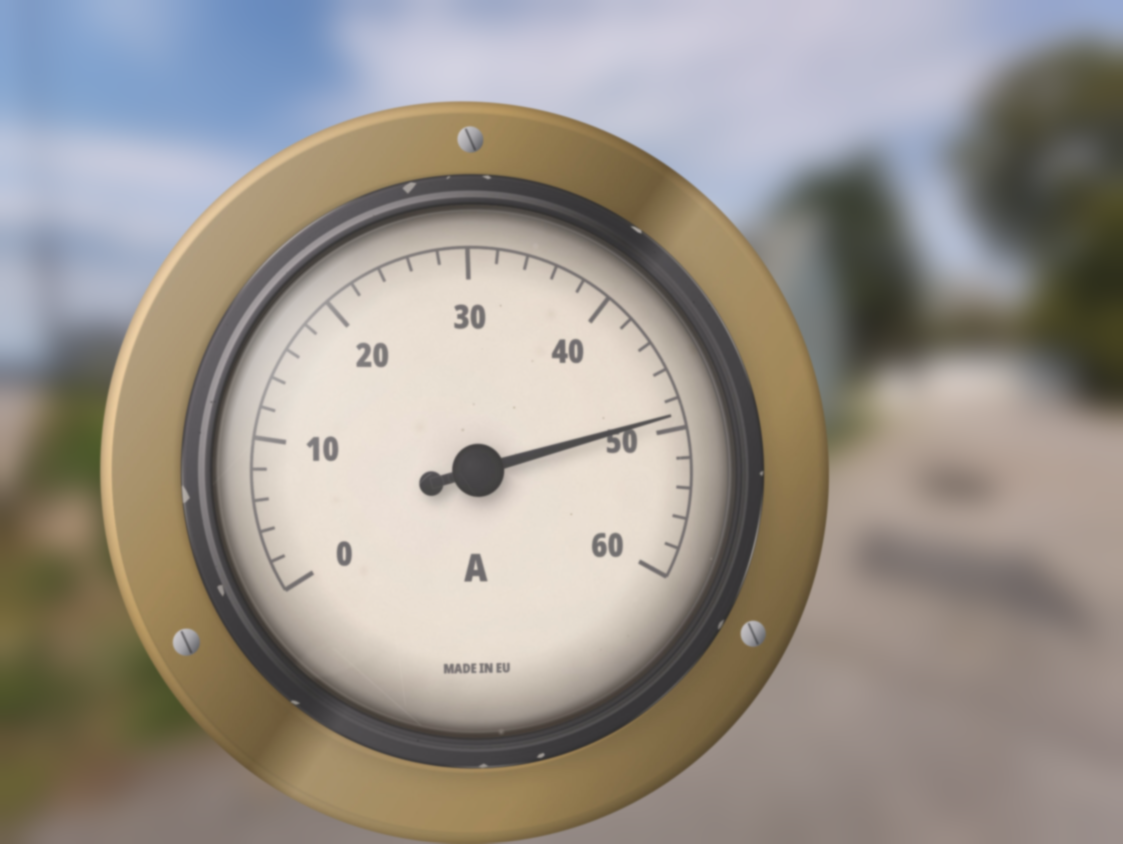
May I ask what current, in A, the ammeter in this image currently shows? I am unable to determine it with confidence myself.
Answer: 49 A
